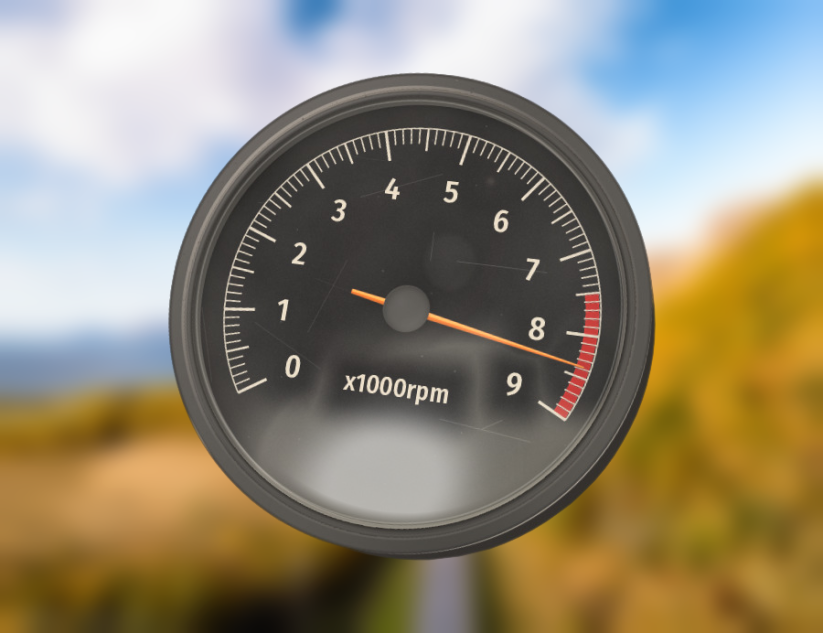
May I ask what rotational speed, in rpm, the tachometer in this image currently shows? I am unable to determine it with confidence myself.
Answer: 8400 rpm
